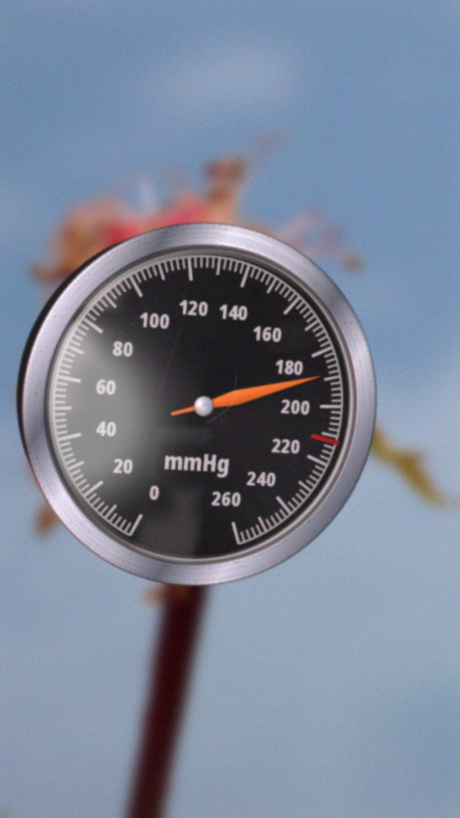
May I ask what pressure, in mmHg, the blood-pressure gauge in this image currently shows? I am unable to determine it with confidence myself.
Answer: 188 mmHg
